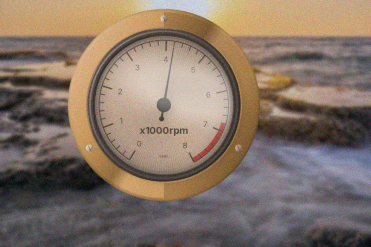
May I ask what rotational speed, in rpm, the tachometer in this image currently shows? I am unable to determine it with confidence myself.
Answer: 4200 rpm
